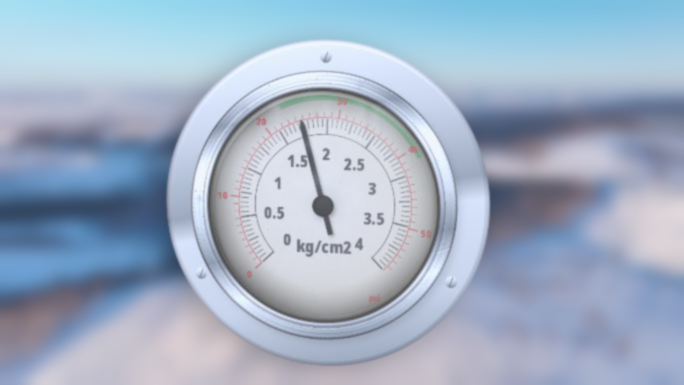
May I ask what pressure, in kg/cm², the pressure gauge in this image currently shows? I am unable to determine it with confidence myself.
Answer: 1.75 kg/cm²
